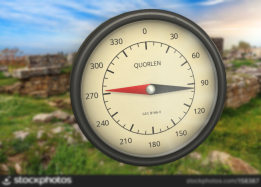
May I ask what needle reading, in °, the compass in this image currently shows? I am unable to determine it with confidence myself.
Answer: 275 °
